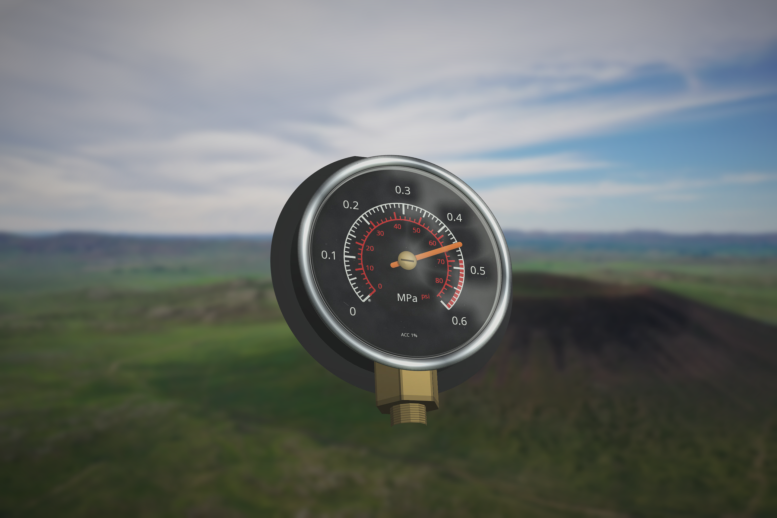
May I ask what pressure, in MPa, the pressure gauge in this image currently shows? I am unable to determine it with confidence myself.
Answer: 0.45 MPa
